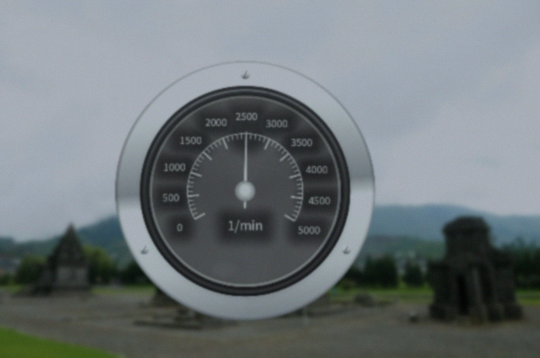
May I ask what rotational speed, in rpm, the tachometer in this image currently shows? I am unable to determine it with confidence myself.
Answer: 2500 rpm
